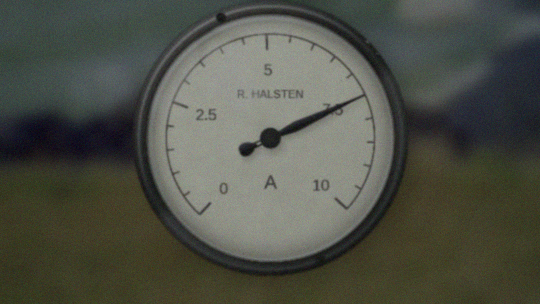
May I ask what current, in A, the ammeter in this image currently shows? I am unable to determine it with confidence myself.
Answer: 7.5 A
